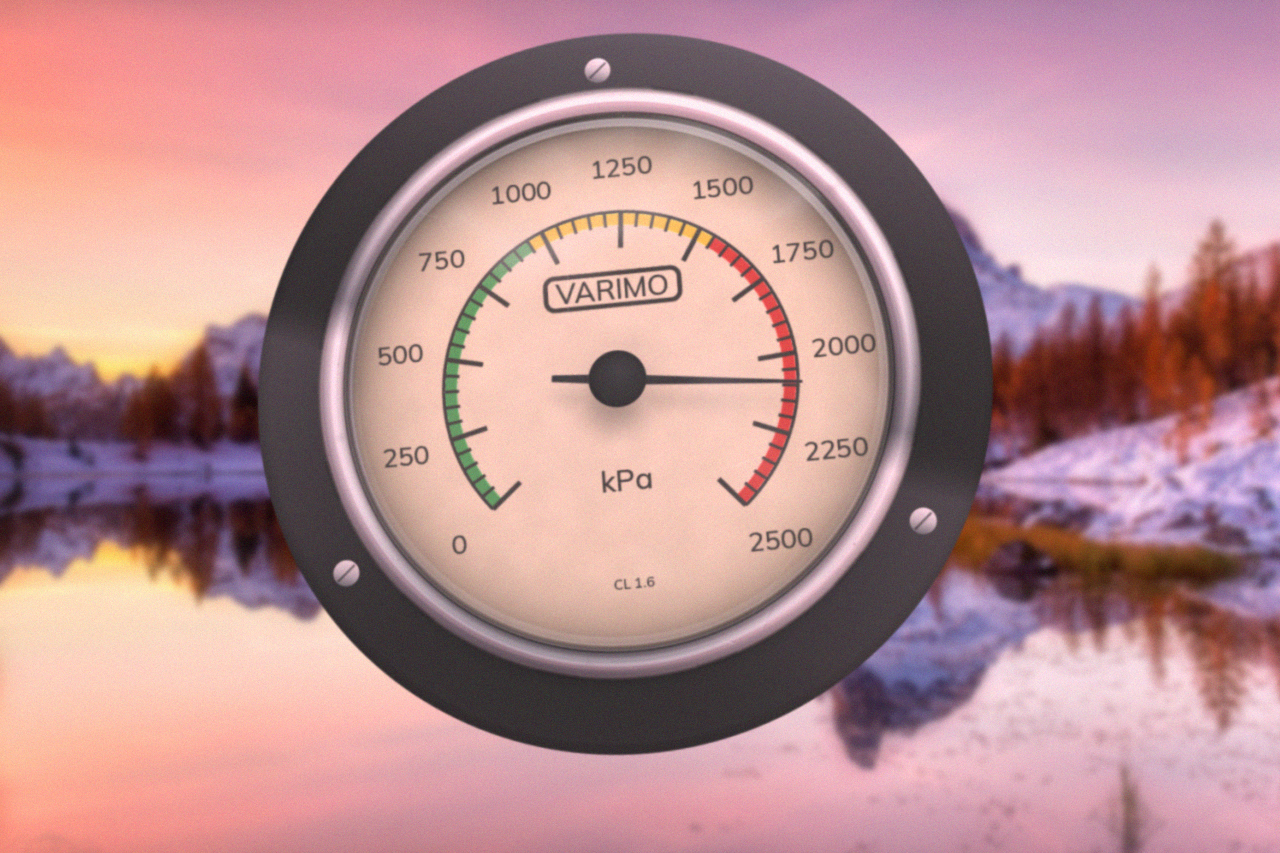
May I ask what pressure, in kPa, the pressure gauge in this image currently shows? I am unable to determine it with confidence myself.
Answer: 2100 kPa
